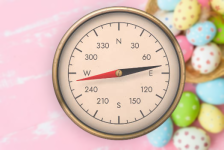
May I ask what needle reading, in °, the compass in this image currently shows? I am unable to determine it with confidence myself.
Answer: 260 °
